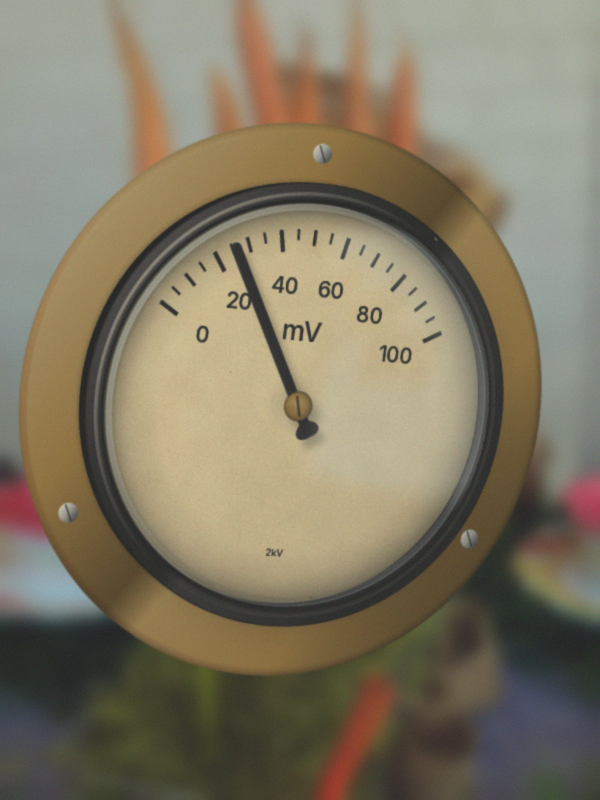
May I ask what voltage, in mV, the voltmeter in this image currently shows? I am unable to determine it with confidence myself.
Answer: 25 mV
